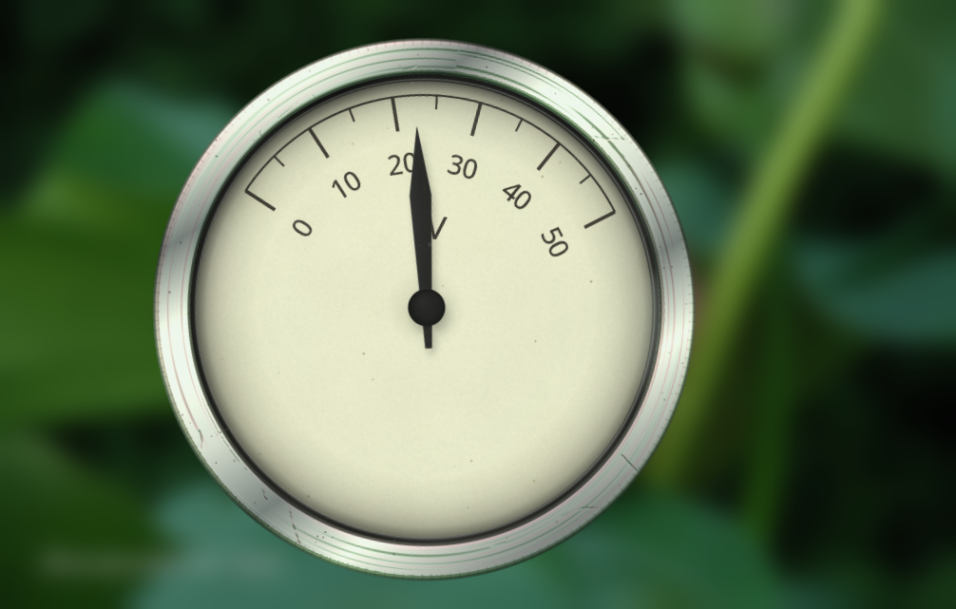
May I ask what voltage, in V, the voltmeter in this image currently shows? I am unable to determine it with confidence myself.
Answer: 22.5 V
